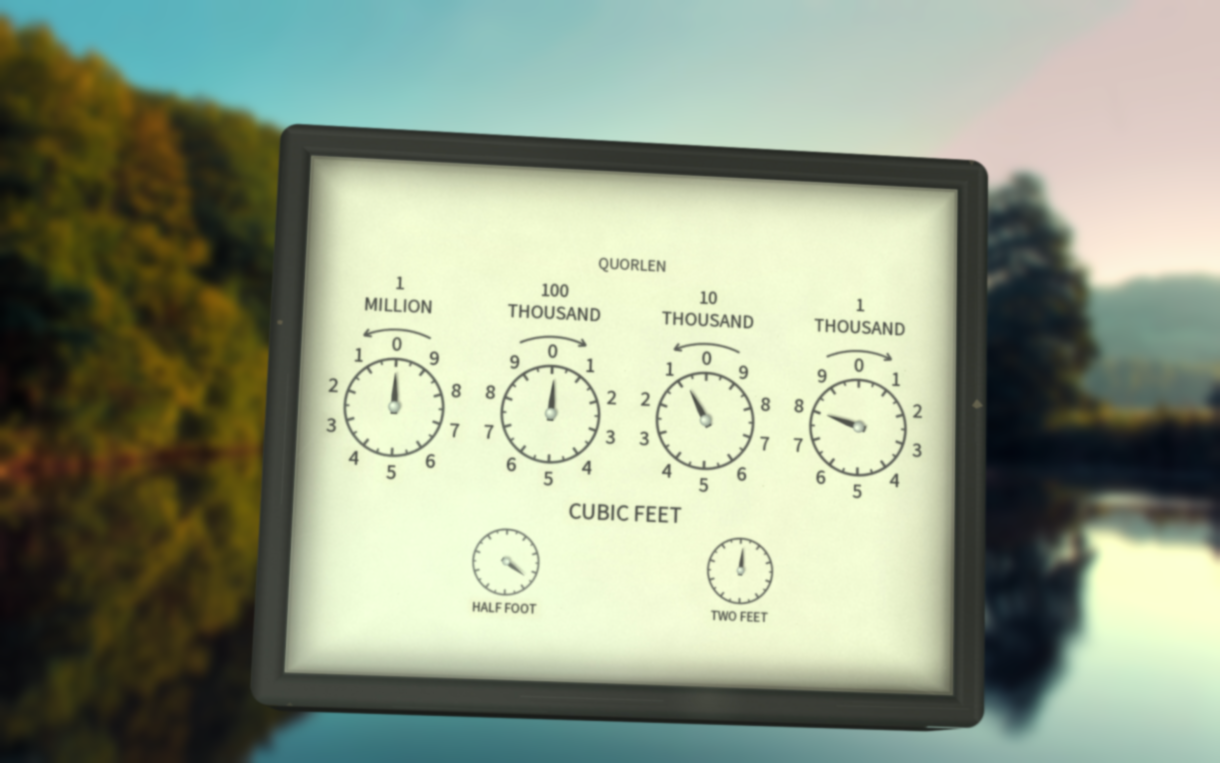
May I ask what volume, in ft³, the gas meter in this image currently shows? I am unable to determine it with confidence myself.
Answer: 800 ft³
